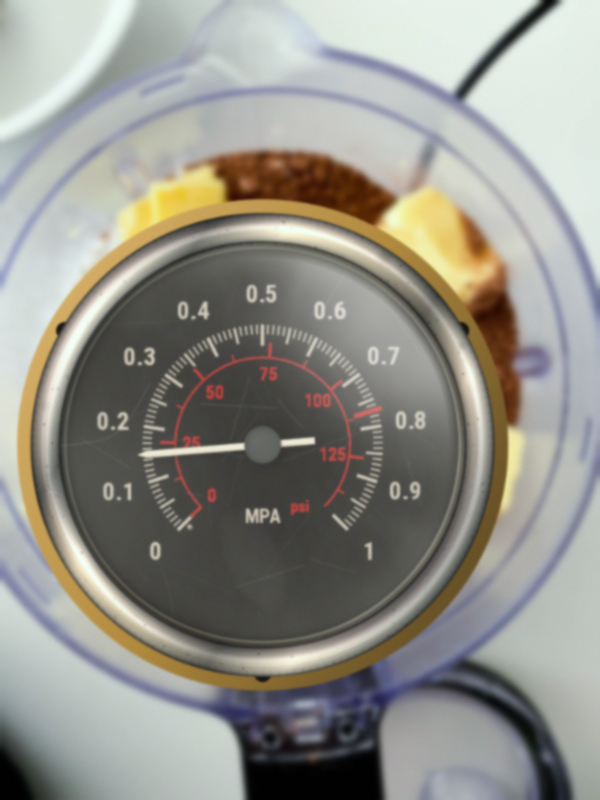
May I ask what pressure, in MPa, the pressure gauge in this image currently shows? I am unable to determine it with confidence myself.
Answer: 0.15 MPa
